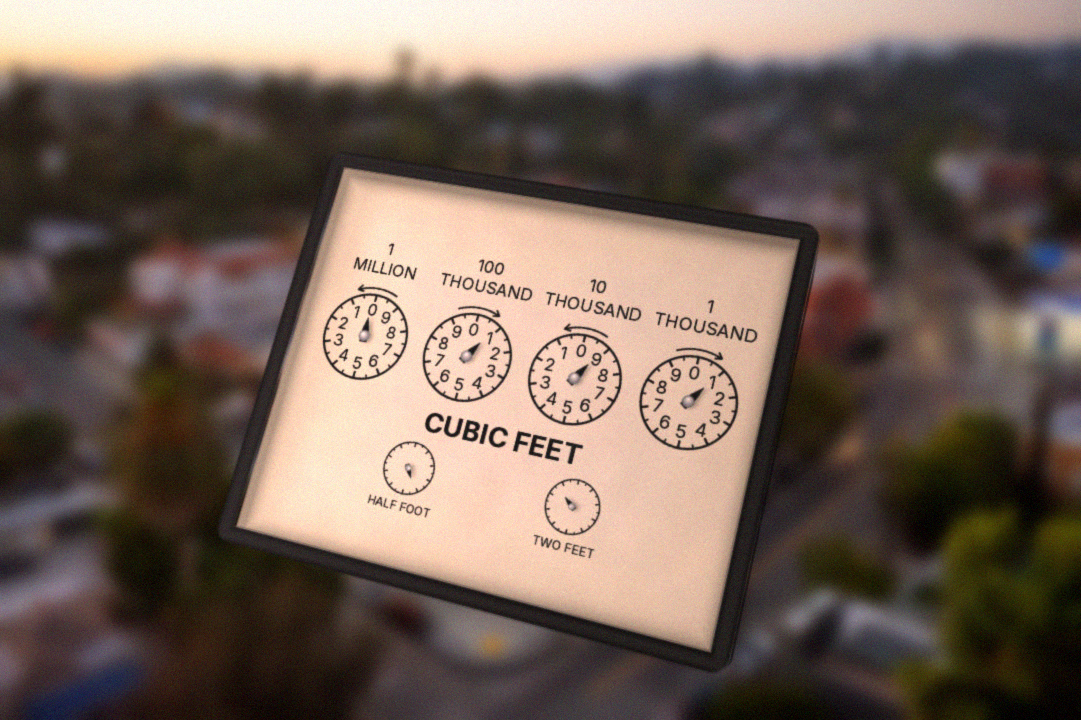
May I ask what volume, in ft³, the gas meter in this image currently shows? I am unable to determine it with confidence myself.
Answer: 9100 ft³
